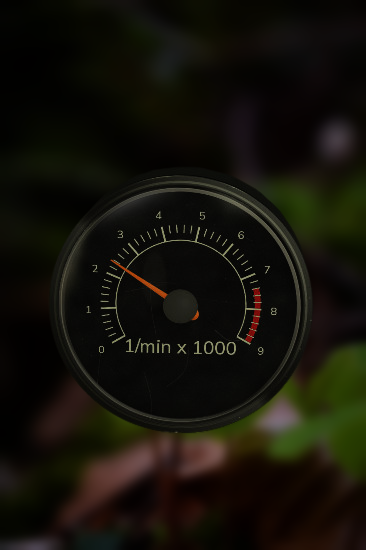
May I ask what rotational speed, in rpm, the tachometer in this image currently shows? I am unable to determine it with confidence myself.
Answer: 2400 rpm
